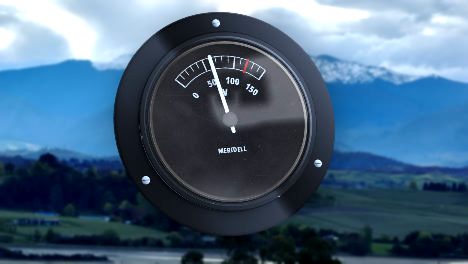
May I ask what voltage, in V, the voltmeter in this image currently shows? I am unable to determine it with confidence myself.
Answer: 60 V
